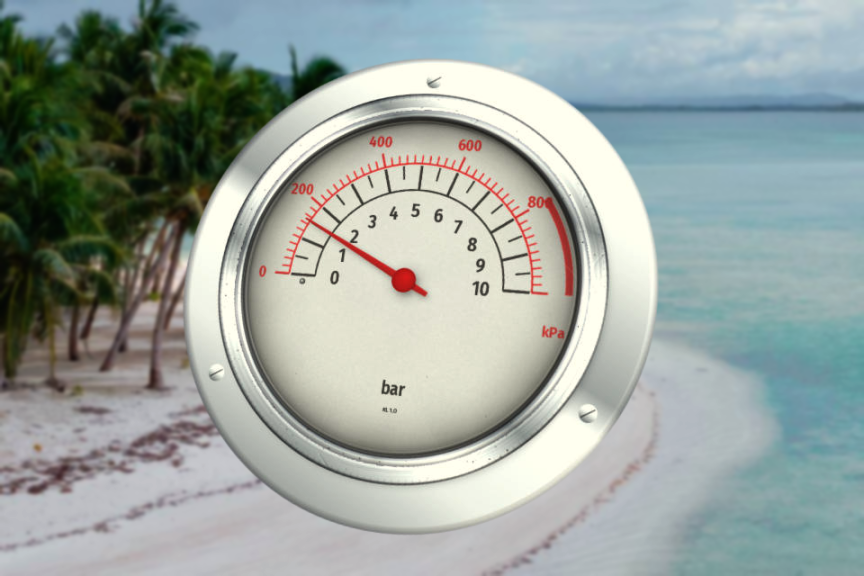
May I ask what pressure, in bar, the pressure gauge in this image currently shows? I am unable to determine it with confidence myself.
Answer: 1.5 bar
